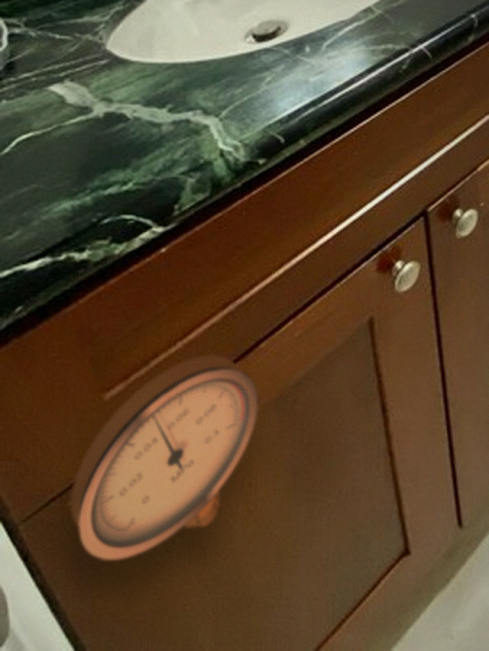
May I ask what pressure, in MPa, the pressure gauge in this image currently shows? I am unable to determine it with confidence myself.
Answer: 0.05 MPa
